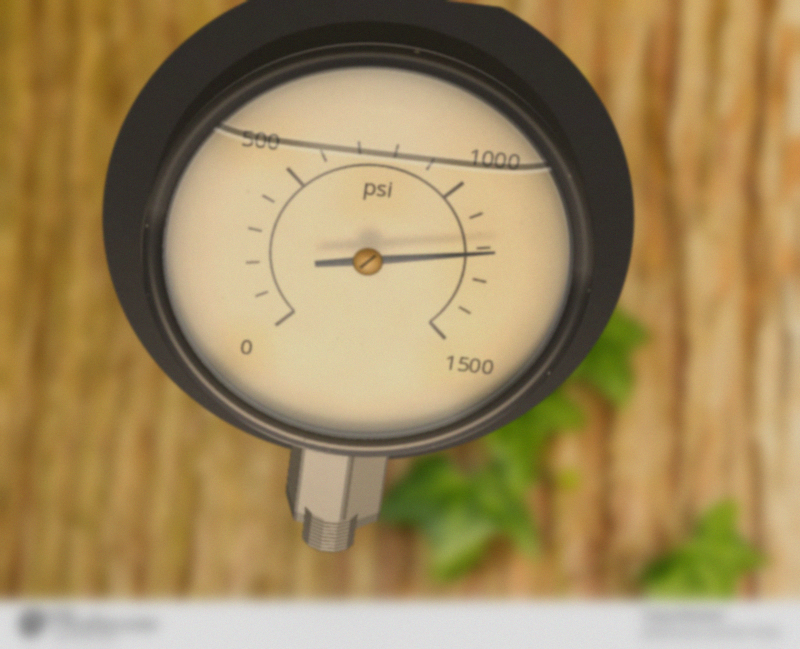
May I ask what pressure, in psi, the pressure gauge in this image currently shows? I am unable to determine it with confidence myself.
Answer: 1200 psi
